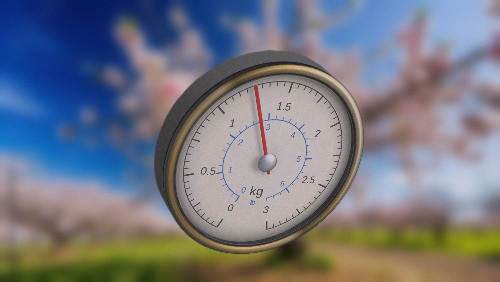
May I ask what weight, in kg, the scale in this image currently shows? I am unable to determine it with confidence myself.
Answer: 1.25 kg
